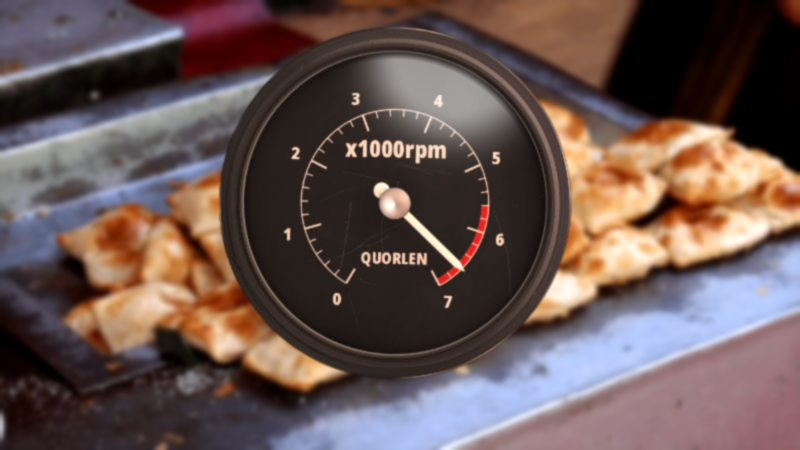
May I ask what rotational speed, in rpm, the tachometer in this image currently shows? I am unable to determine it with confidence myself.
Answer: 6600 rpm
